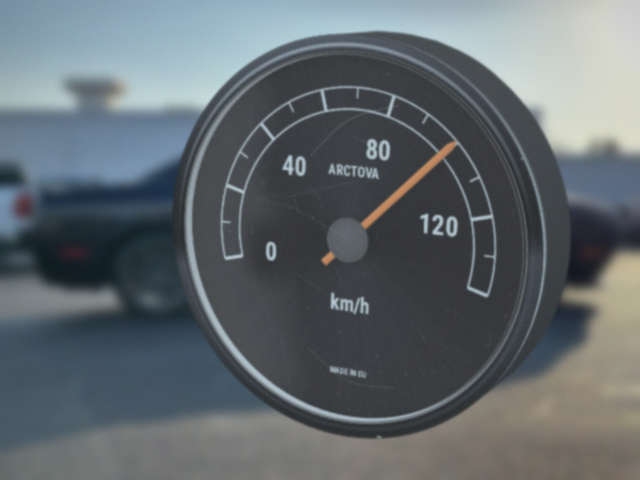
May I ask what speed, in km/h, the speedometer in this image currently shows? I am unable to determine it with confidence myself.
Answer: 100 km/h
